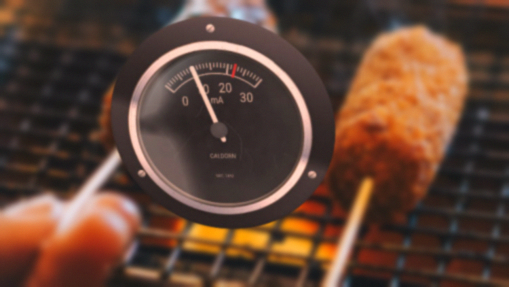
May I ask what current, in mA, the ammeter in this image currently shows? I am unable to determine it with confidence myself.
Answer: 10 mA
